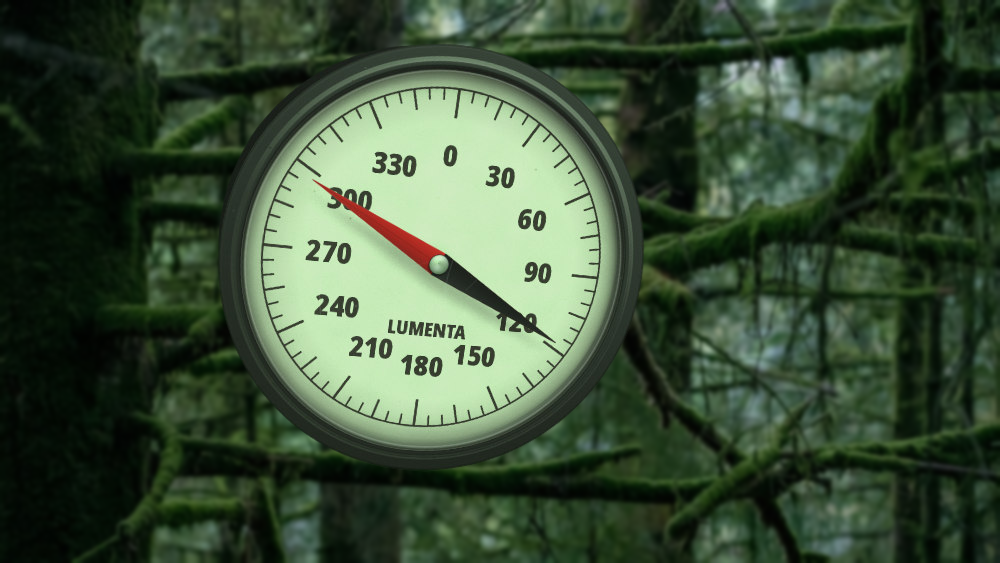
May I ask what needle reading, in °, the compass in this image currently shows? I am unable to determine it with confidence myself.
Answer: 297.5 °
